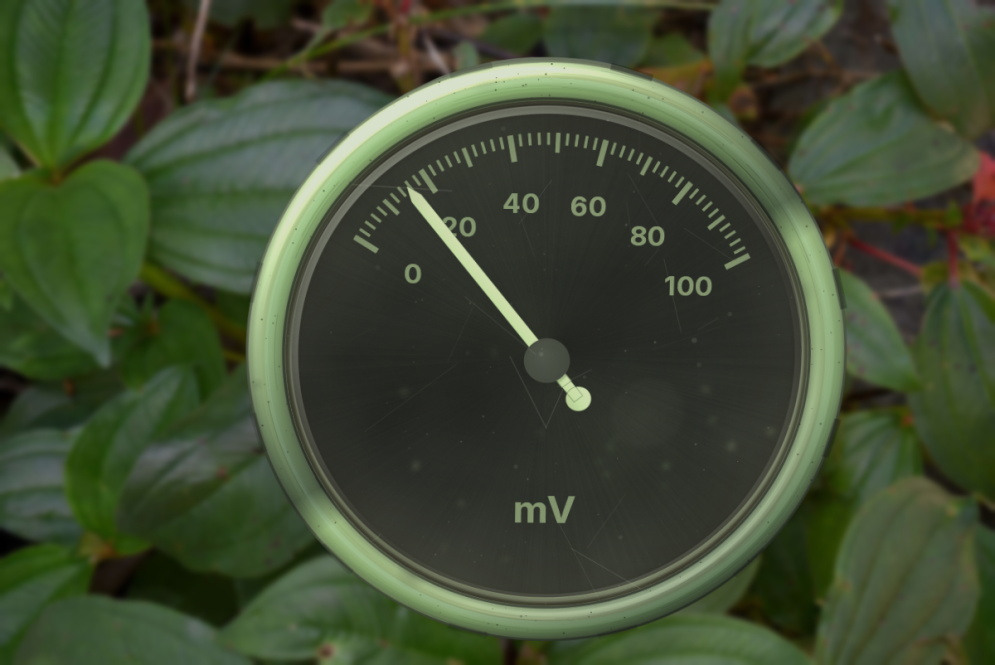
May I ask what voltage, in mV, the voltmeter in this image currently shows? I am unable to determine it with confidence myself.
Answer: 16 mV
